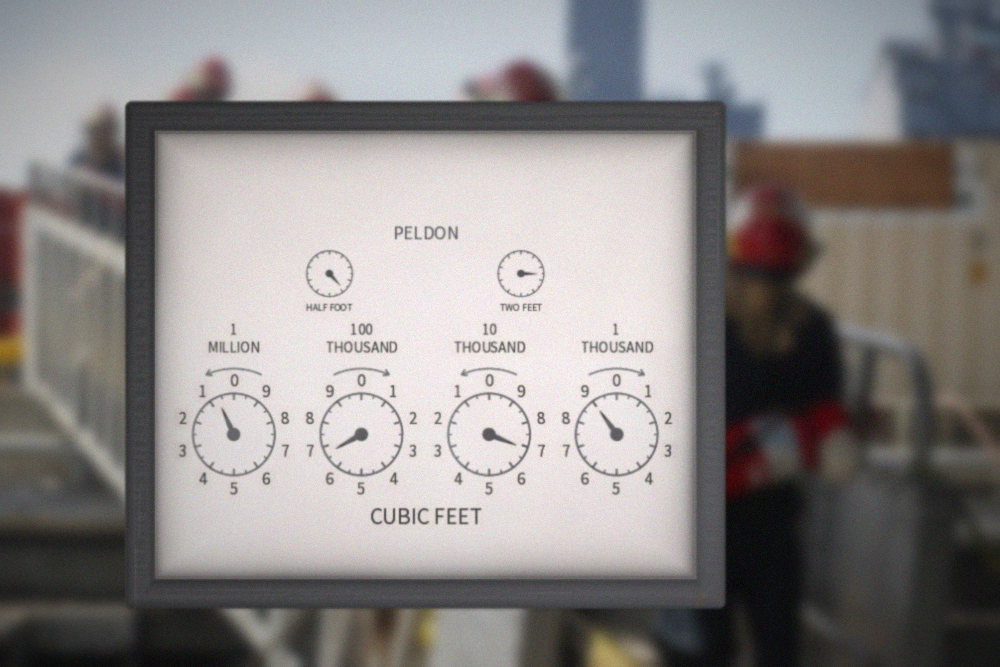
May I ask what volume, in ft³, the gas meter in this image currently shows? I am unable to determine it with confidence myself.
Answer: 66900 ft³
